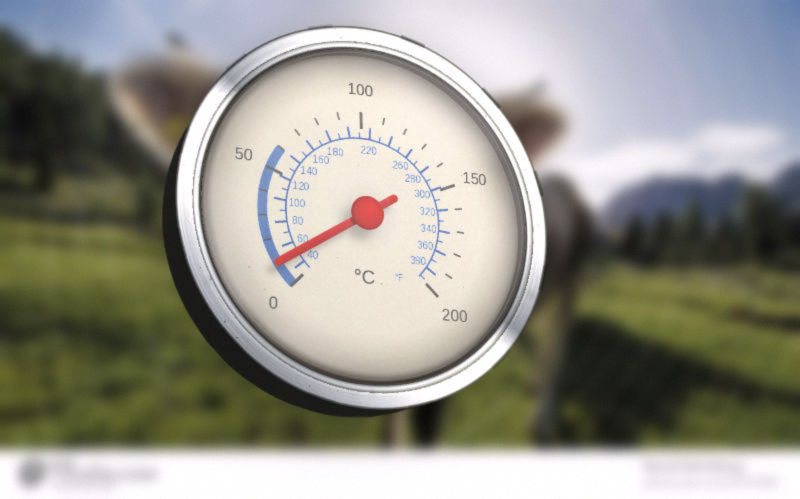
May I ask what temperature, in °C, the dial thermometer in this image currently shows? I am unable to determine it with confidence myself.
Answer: 10 °C
